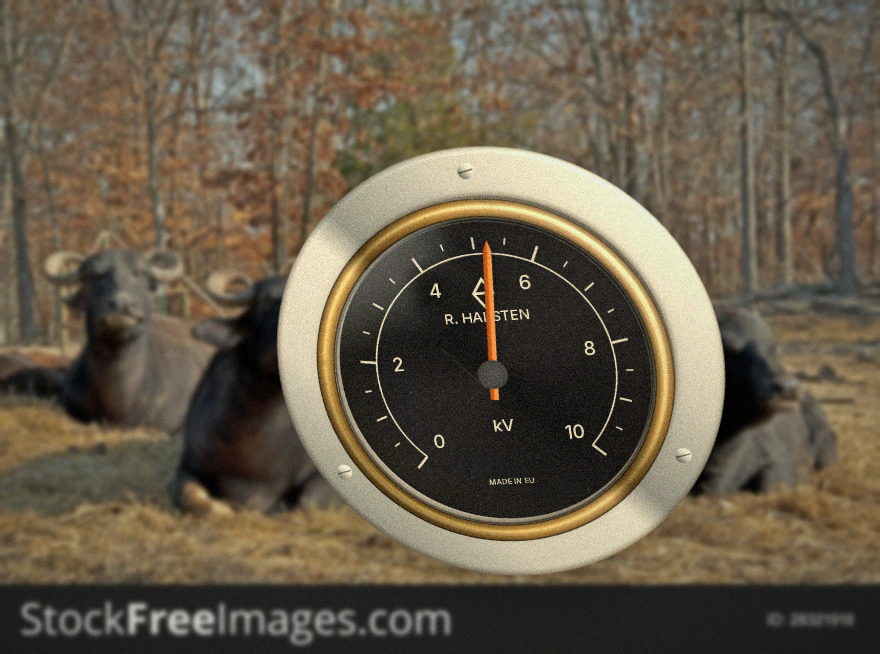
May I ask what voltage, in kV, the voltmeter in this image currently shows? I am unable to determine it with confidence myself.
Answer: 5.25 kV
